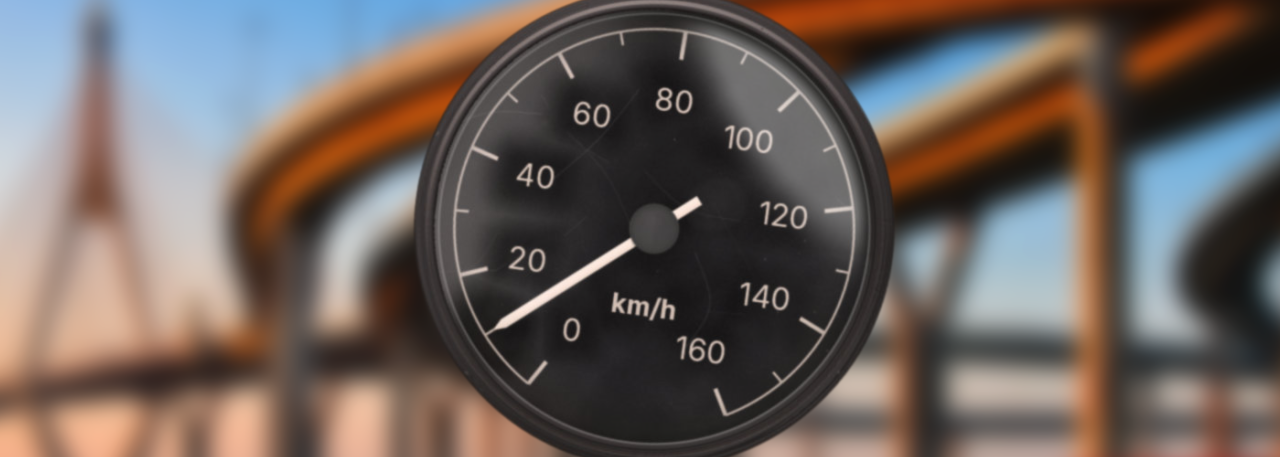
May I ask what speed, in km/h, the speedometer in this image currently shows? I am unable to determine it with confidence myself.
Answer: 10 km/h
